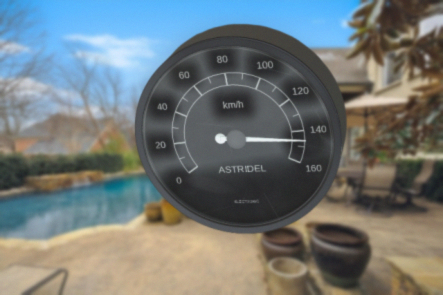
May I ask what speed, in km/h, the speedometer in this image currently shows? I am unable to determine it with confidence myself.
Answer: 145 km/h
